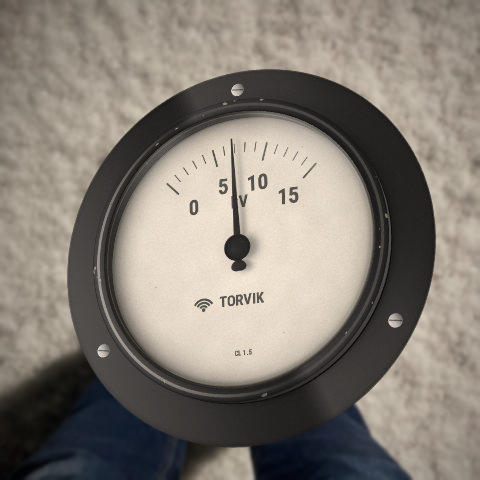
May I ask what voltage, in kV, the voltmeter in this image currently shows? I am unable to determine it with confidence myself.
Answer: 7 kV
